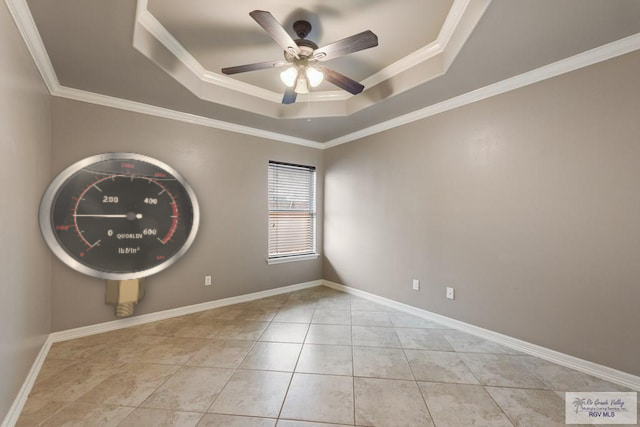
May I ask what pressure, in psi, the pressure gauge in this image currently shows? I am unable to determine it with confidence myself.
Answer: 100 psi
